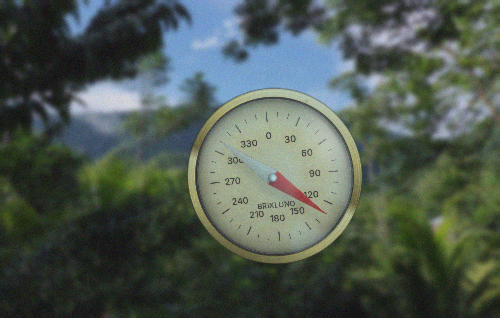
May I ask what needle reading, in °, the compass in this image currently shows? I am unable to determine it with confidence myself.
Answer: 130 °
